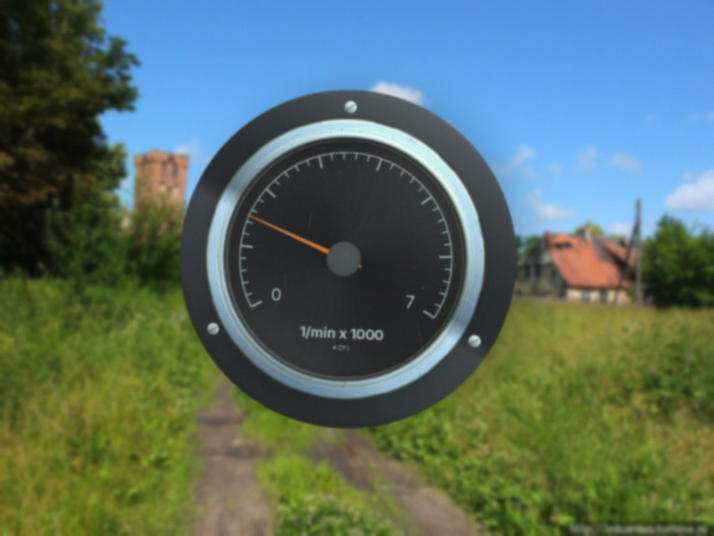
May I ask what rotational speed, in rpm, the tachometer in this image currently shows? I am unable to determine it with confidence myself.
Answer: 1500 rpm
